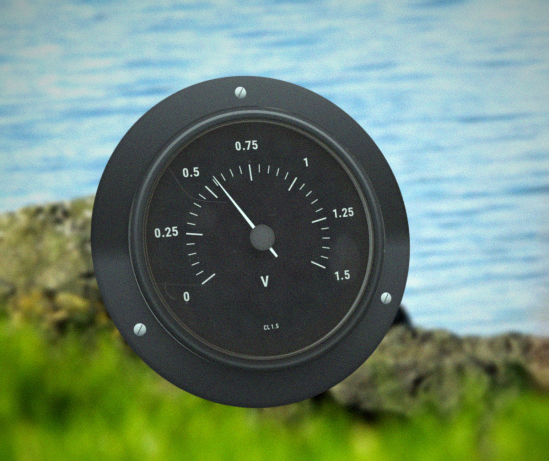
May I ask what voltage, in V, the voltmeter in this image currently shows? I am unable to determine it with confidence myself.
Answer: 0.55 V
